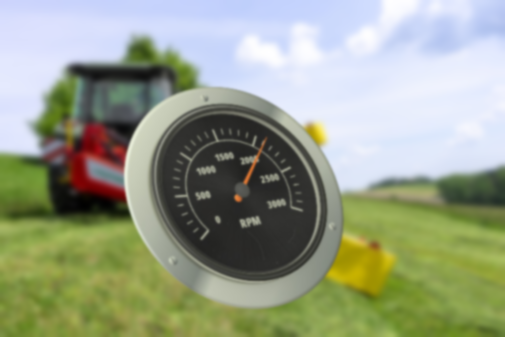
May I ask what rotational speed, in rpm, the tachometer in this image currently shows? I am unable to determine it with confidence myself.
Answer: 2100 rpm
